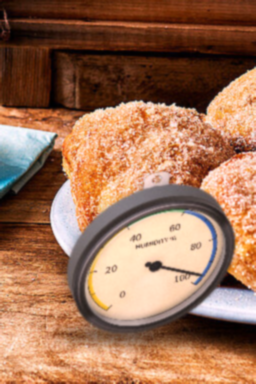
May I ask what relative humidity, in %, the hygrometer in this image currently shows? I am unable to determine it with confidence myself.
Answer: 95 %
